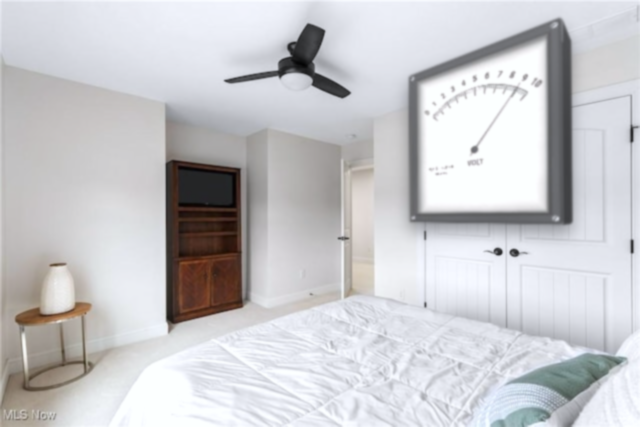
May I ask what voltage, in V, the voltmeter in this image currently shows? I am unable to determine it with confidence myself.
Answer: 9 V
